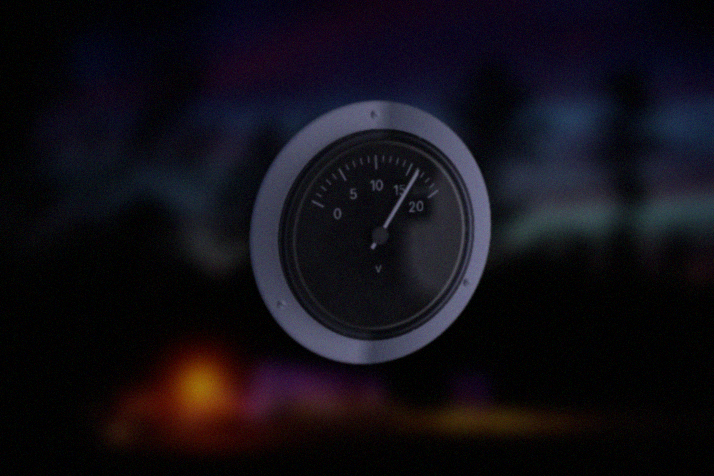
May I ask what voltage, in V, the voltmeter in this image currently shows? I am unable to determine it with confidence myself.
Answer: 16 V
